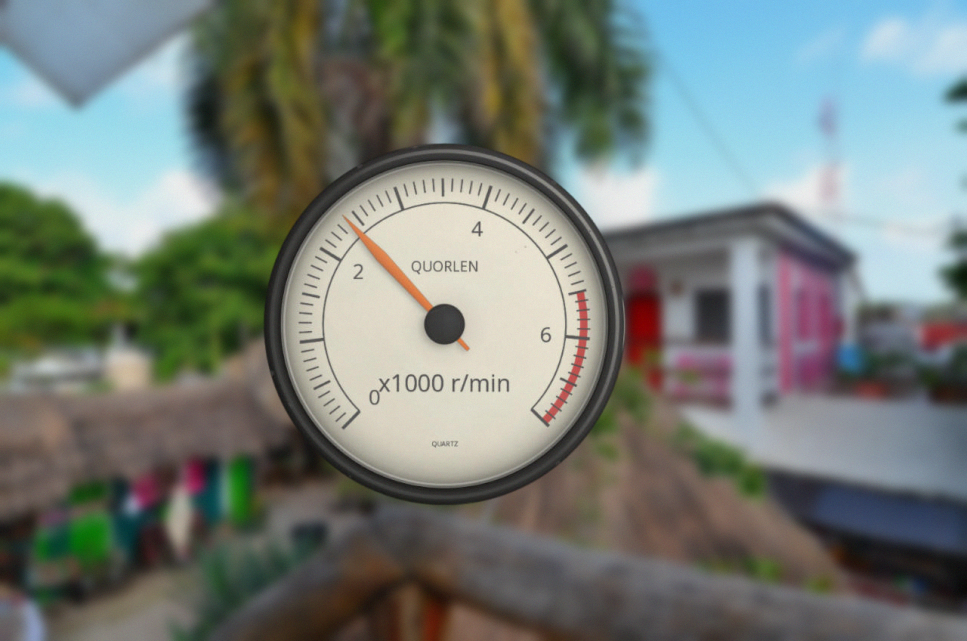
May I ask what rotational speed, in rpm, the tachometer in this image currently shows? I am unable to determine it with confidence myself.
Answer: 2400 rpm
